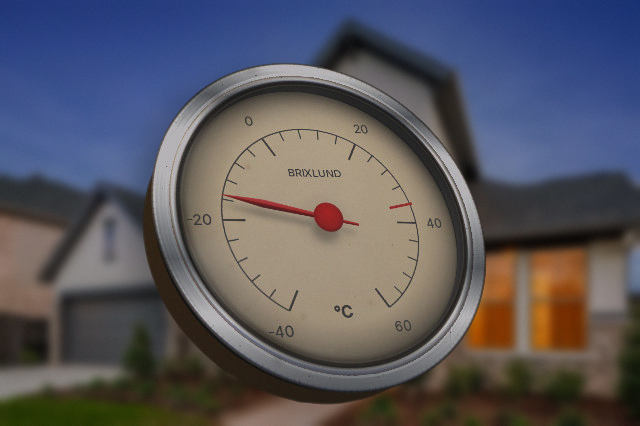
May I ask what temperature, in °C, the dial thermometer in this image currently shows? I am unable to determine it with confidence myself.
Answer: -16 °C
